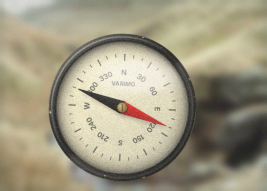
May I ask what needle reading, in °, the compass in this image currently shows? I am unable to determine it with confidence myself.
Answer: 110 °
